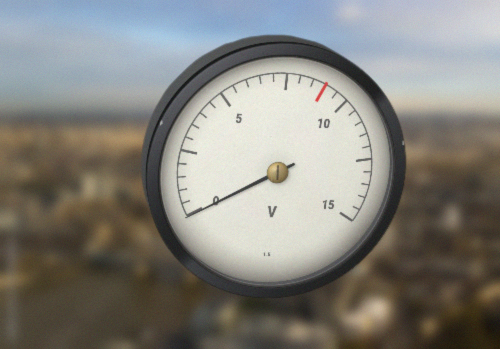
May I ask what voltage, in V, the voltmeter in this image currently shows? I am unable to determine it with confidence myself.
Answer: 0 V
